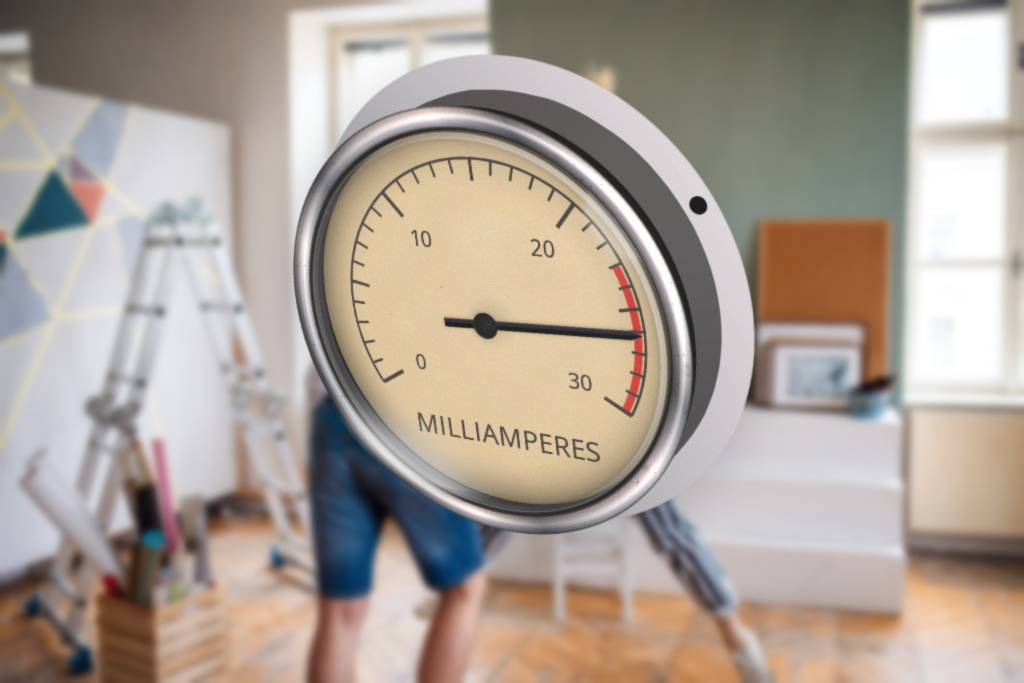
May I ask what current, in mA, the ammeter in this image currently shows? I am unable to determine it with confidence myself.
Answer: 26 mA
